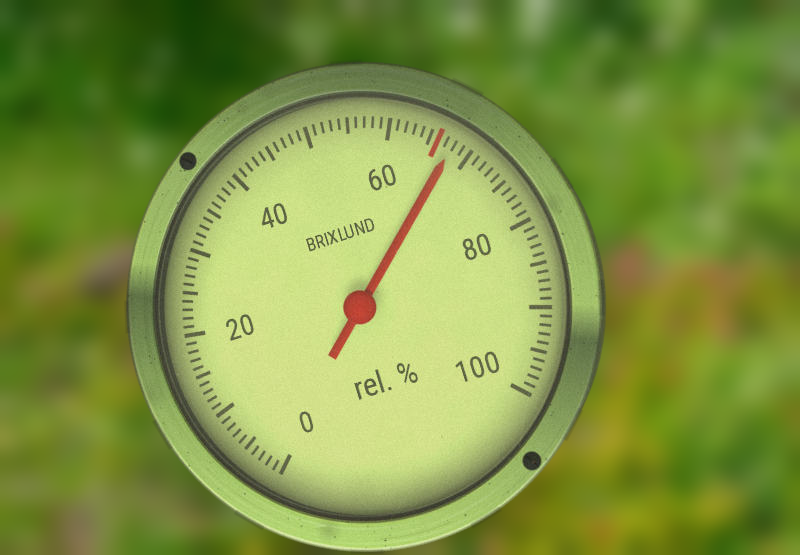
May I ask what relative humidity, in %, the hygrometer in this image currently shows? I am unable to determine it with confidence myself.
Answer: 68 %
